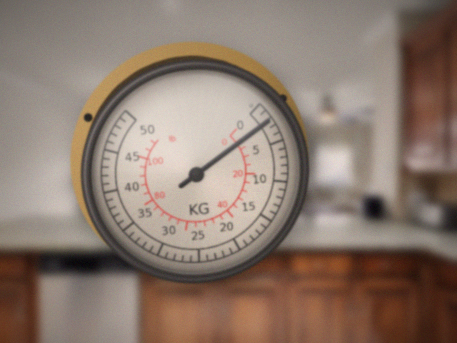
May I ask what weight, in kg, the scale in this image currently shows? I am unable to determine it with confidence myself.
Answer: 2 kg
